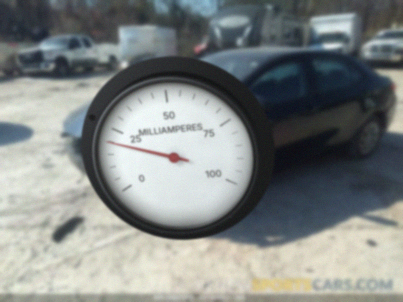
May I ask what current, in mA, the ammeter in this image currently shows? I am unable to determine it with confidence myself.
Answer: 20 mA
